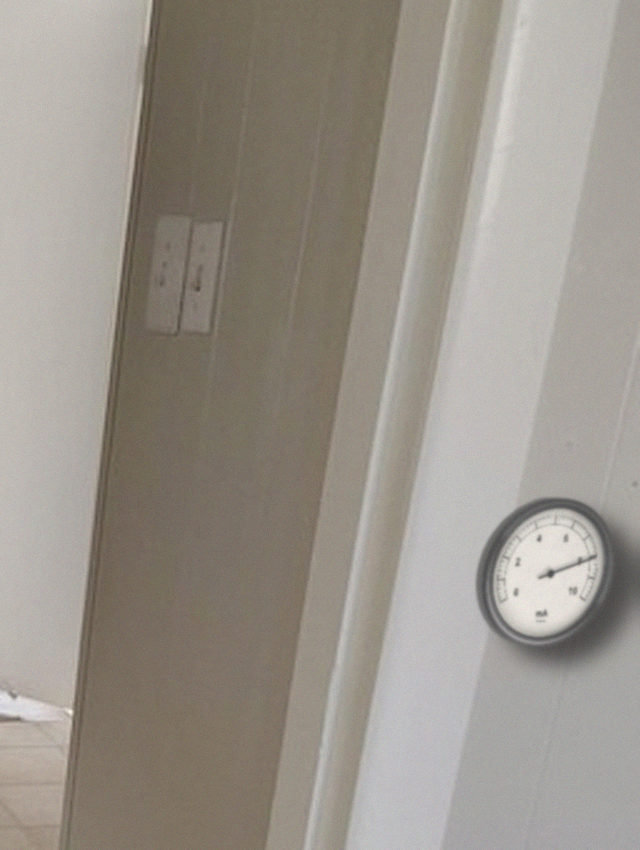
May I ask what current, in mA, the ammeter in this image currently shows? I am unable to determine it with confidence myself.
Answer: 8 mA
